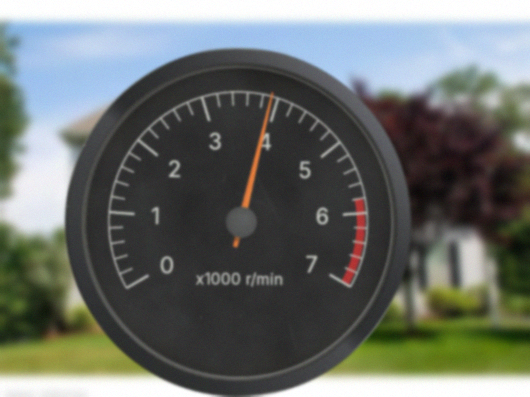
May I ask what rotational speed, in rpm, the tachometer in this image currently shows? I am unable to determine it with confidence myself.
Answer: 3900 rpm
